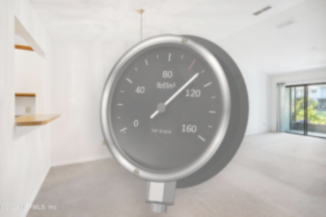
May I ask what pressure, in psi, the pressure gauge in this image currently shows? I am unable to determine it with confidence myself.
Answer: 110 psi
